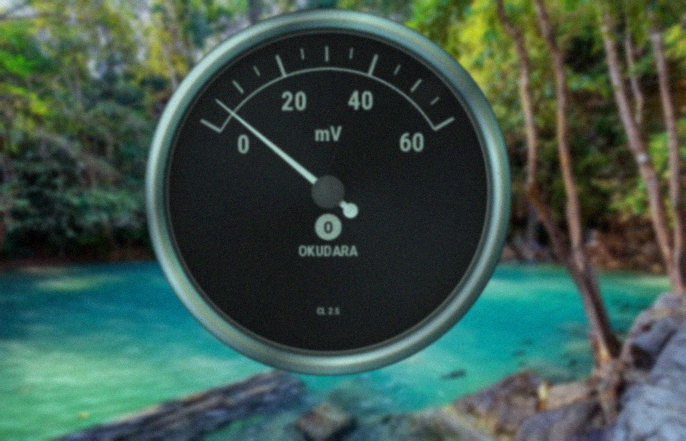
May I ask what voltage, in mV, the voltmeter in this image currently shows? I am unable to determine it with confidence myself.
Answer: 5 mV
